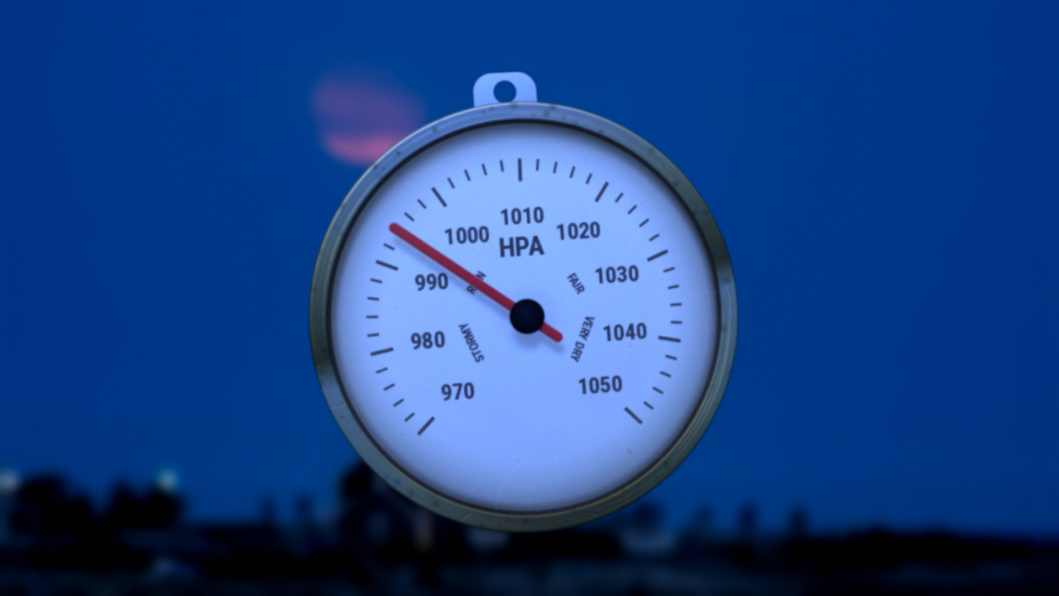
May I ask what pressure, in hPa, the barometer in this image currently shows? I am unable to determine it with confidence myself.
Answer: 994 hPa
